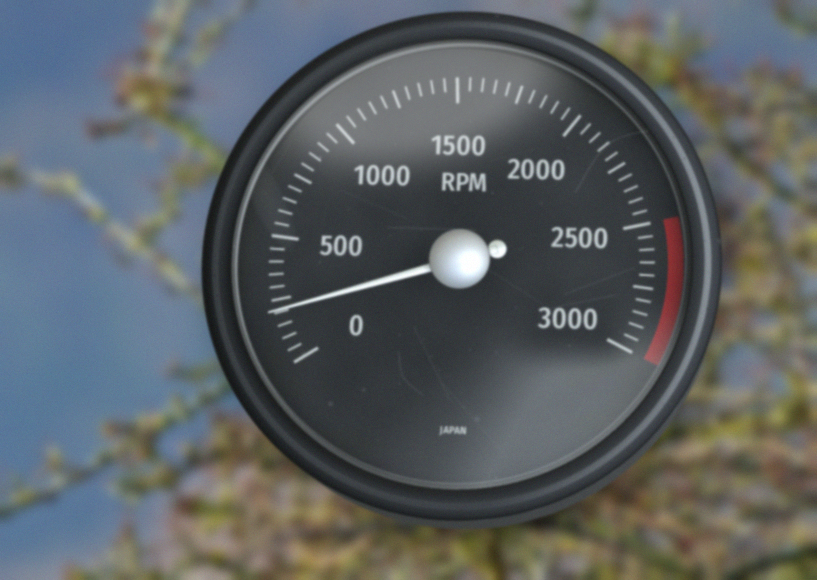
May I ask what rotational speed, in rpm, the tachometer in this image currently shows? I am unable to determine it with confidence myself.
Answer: 200 rpm
